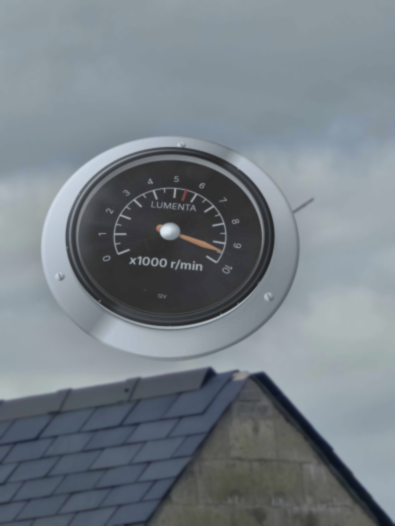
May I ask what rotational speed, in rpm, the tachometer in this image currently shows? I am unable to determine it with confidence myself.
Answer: 9500 rpm
